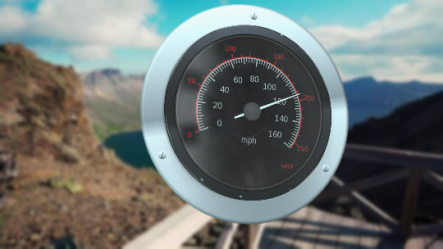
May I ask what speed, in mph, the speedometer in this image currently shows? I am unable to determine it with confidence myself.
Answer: 120 mph
